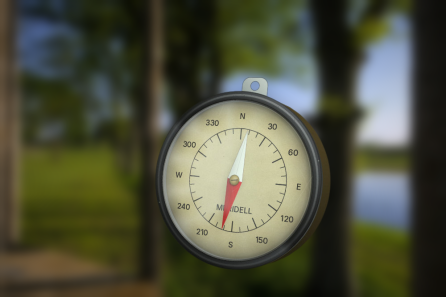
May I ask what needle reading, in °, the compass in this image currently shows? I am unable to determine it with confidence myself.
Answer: 190 °
